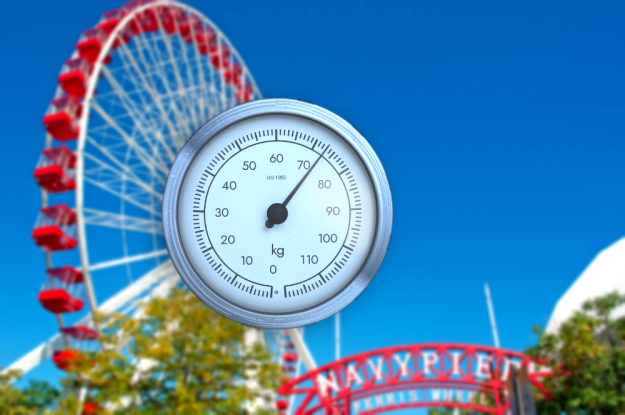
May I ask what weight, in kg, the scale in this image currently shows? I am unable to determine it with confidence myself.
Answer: 73 kg
